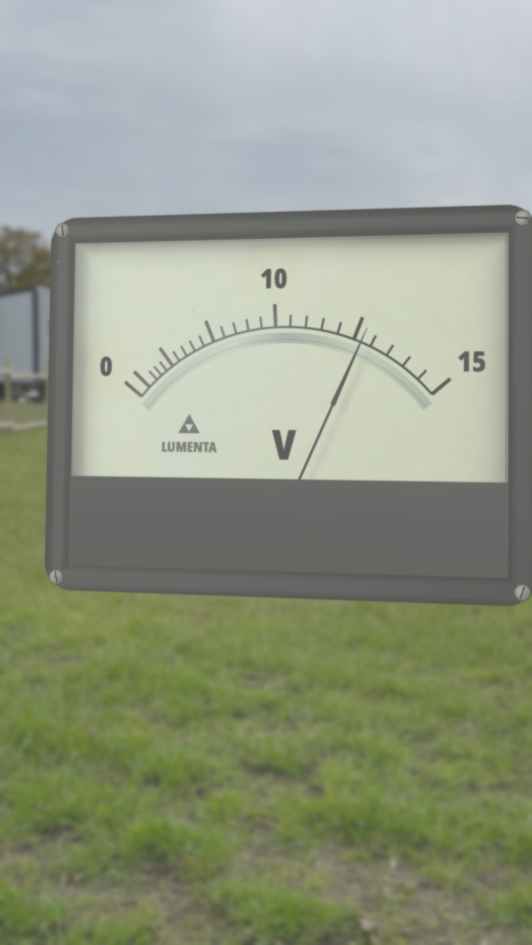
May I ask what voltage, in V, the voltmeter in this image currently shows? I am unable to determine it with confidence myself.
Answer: 12.75 V
